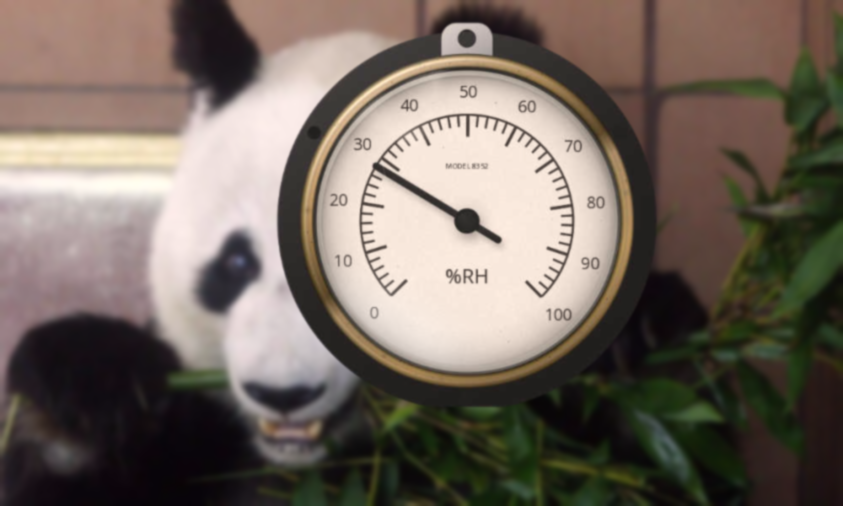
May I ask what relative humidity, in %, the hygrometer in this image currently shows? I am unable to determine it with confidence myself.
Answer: 28 %
